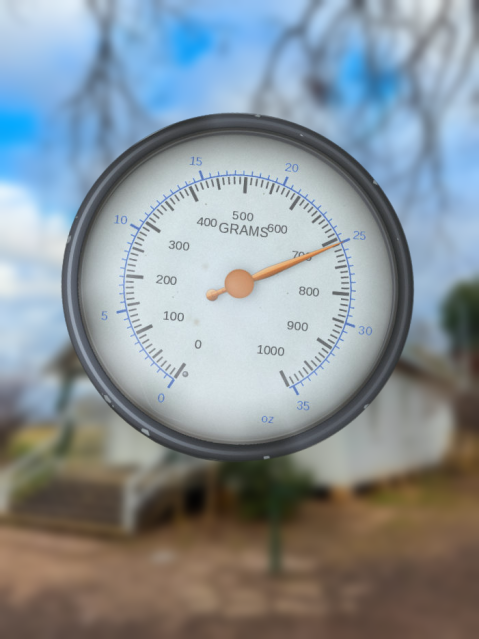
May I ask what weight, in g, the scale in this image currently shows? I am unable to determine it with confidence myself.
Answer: 710 g
